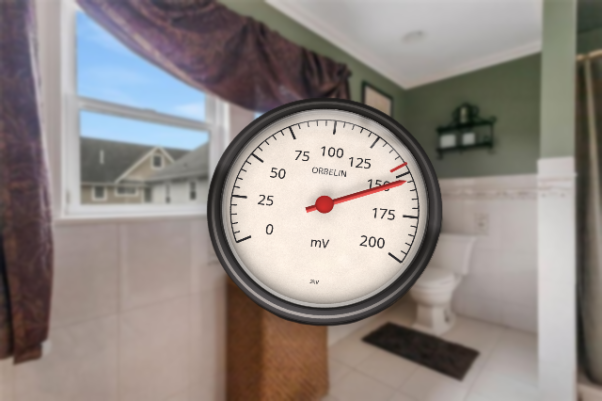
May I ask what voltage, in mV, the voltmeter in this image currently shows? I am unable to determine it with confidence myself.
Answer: 155 mV
